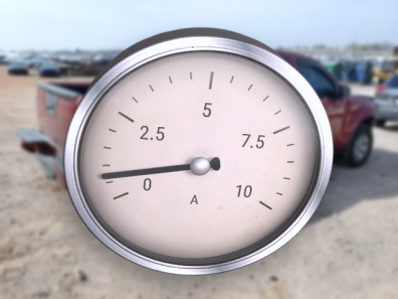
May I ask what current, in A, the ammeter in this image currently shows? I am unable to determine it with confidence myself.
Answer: 0.75 A
